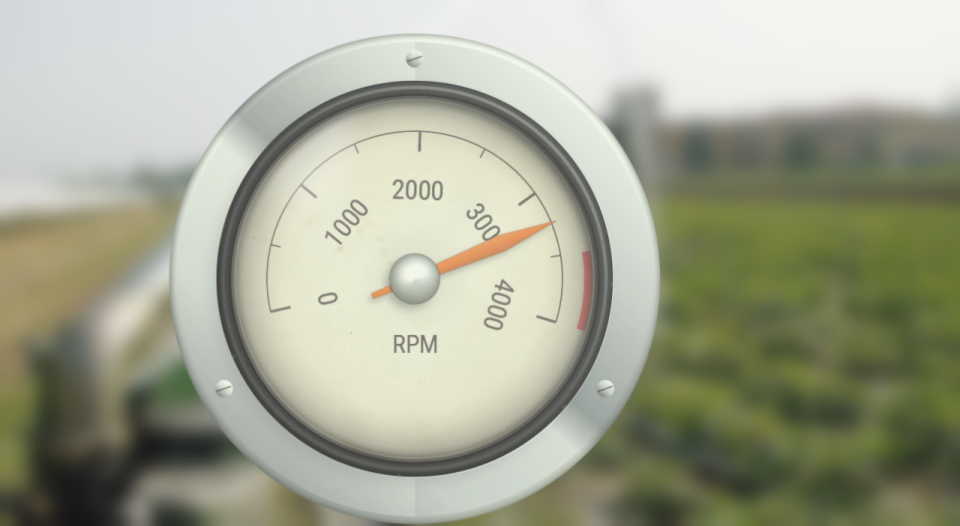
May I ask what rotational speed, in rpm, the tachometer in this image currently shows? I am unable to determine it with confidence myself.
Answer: 3250 rpm
